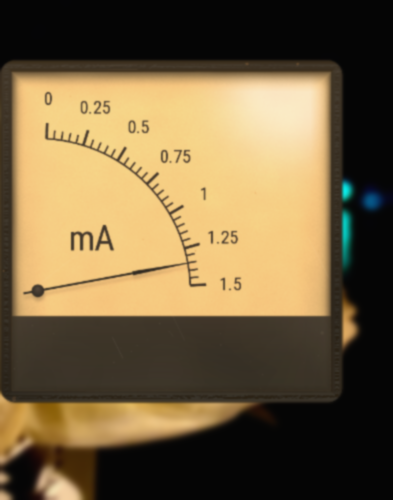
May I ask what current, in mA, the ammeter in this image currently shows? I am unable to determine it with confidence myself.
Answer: 1.35 mA
